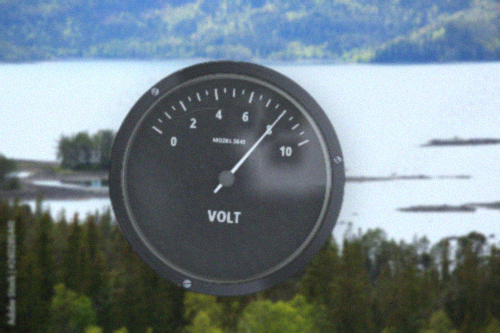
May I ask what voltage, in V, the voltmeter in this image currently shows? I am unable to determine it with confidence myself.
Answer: 8 V
